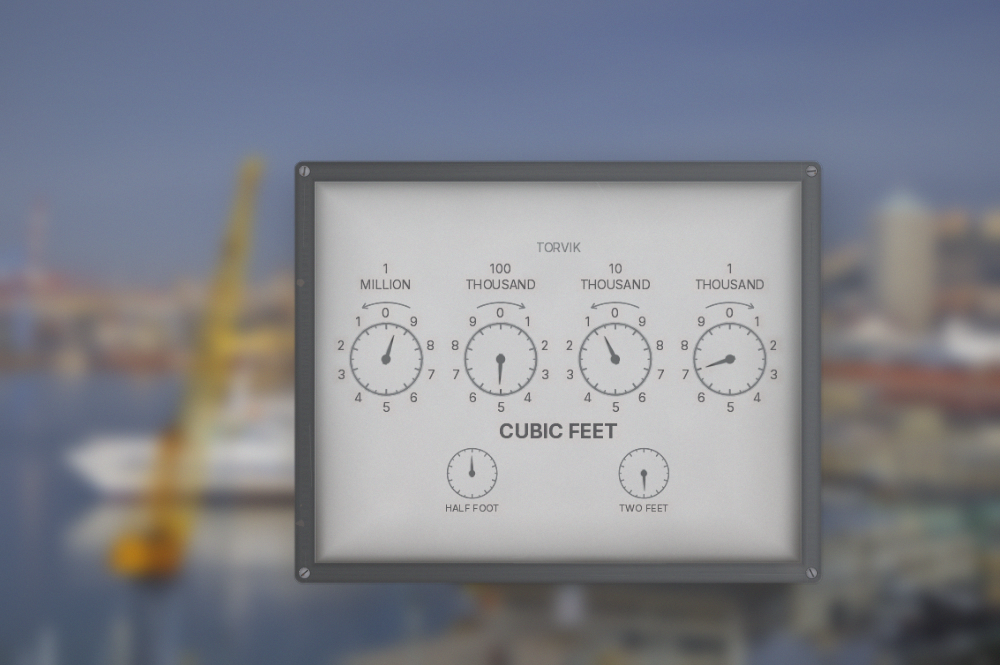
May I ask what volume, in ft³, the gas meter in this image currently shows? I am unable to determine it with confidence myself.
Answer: 950700 ft³
